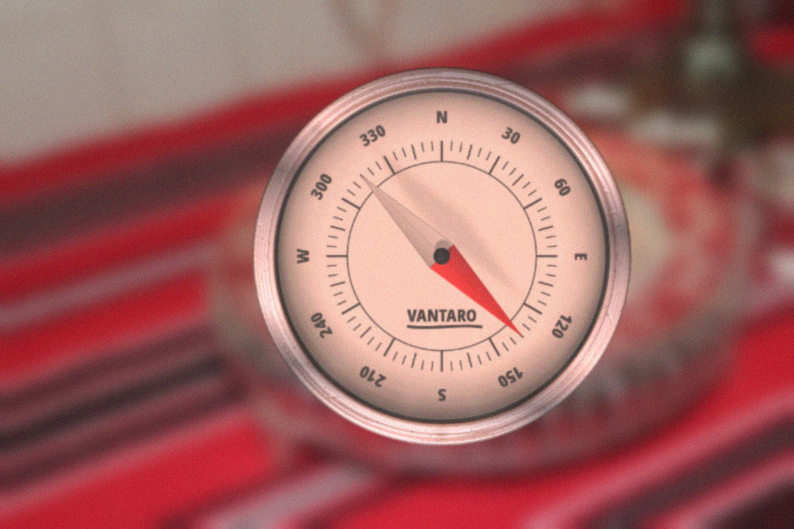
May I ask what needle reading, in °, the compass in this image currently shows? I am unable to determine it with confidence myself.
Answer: 135 °
